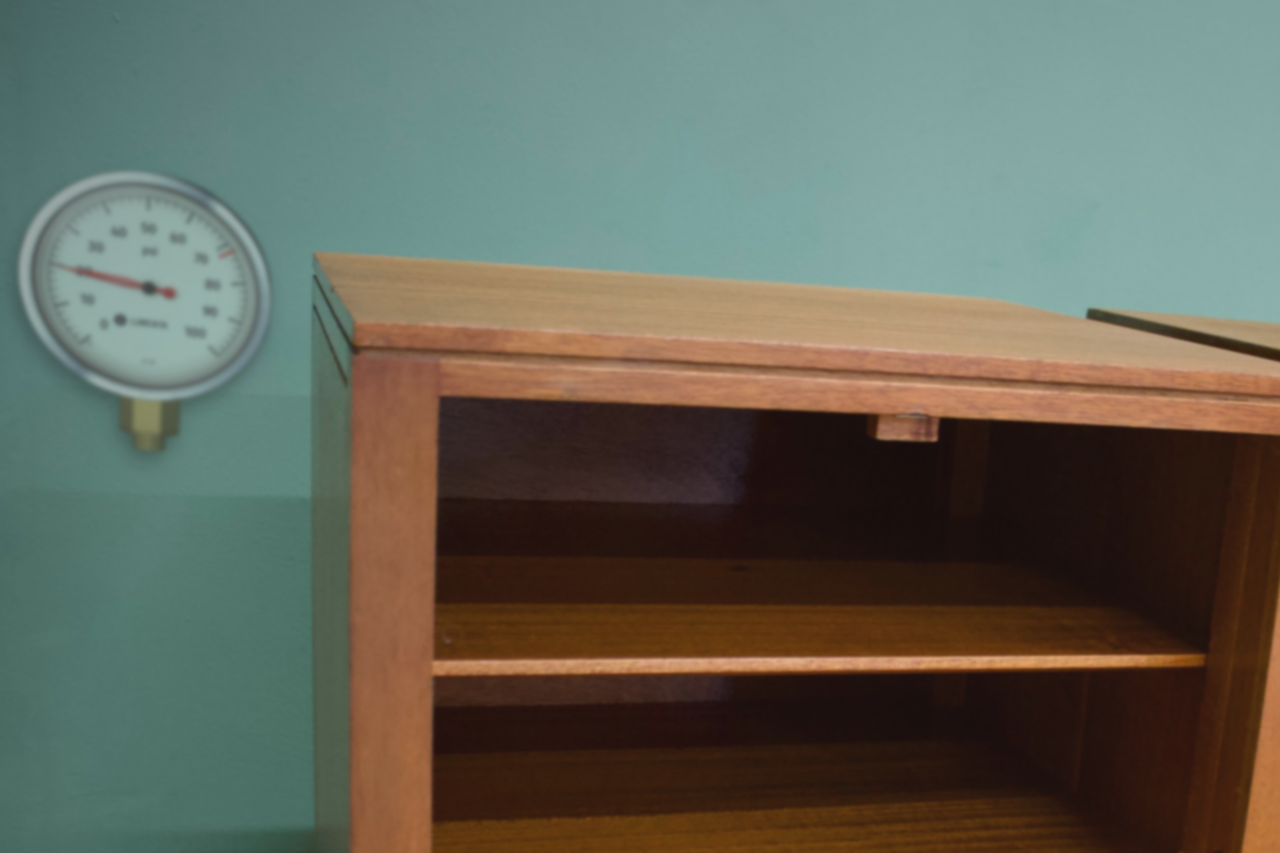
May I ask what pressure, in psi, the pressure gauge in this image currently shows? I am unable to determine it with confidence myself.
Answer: 20 psi
